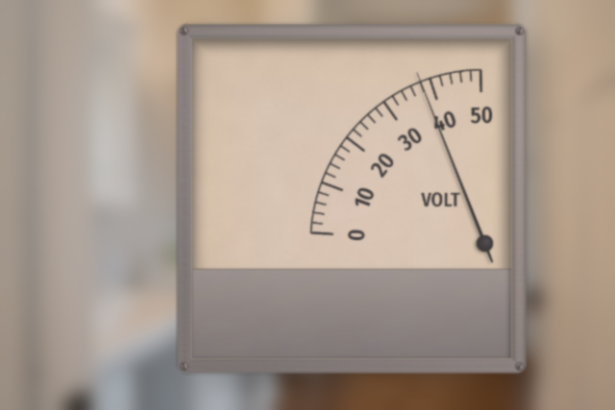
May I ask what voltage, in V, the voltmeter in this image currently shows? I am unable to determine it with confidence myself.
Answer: 38 V
